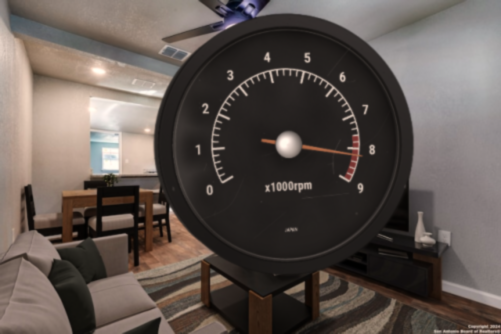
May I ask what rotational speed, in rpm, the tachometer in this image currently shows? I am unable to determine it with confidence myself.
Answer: 8200 rpm
